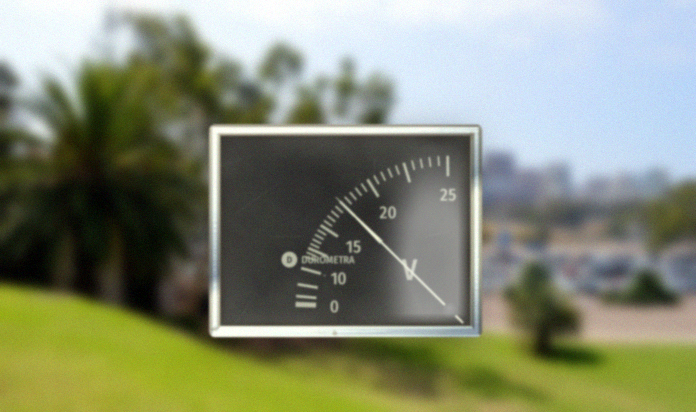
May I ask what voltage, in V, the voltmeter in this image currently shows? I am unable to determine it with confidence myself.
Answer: 17.5 V
